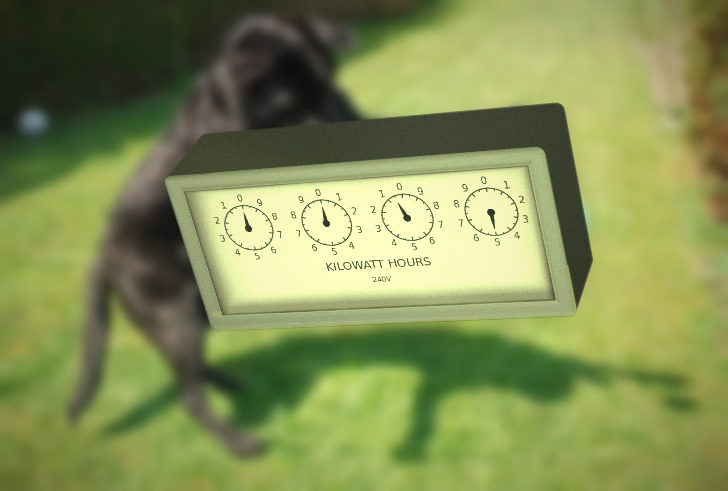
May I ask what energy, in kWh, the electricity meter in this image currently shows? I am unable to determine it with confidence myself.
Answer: 5 kWh
